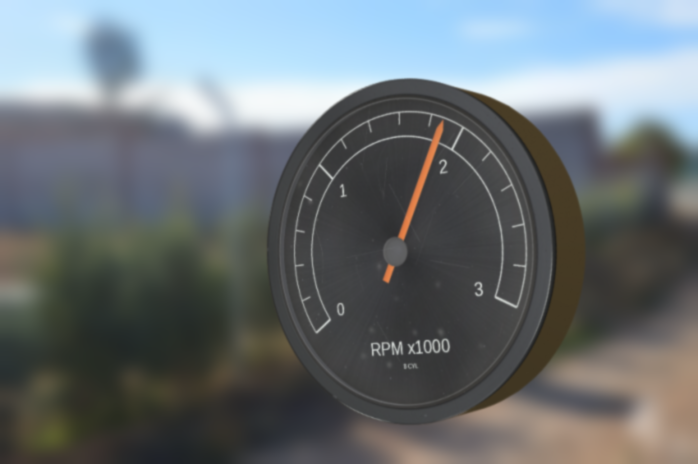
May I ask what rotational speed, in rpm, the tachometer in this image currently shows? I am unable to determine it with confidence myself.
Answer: 1900 rpm
